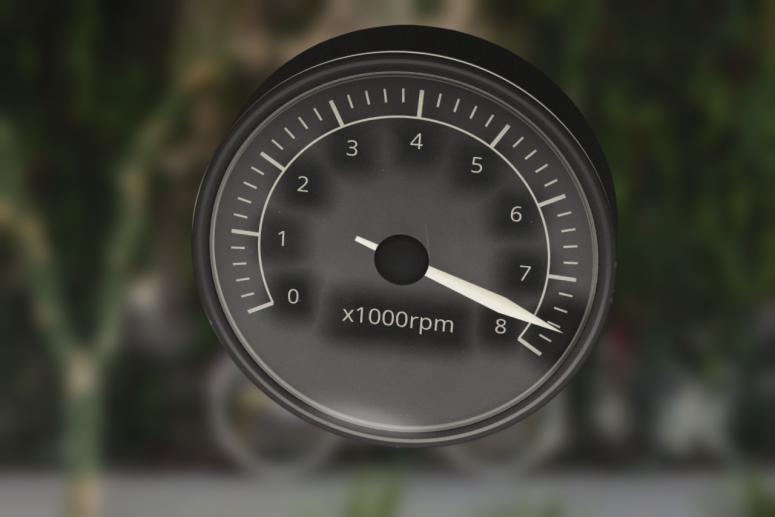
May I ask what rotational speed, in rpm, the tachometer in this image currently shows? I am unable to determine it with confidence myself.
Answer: 7600 rpm
